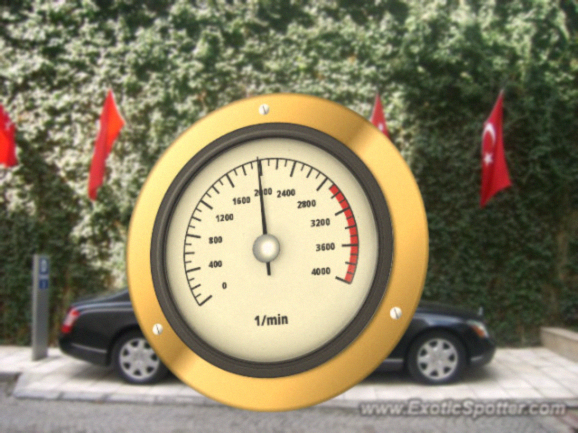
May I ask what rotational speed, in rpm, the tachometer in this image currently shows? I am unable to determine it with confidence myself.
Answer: 2000 rpm
